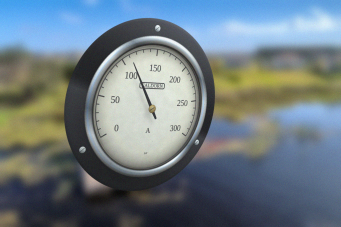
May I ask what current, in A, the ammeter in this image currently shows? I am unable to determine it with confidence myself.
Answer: 110 A
